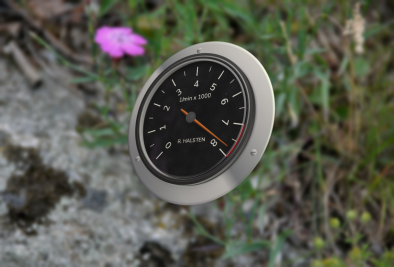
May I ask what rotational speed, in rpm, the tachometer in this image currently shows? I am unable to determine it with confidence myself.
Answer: 7750 rpm
